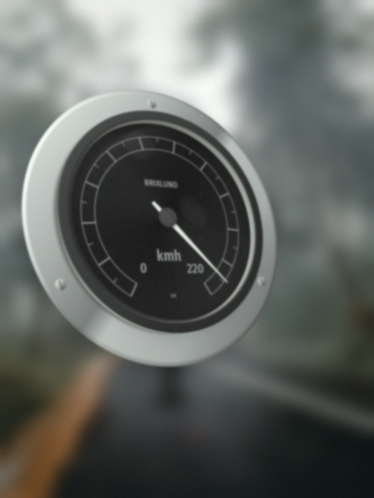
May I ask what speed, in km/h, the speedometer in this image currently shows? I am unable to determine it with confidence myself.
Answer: 210 km/h
